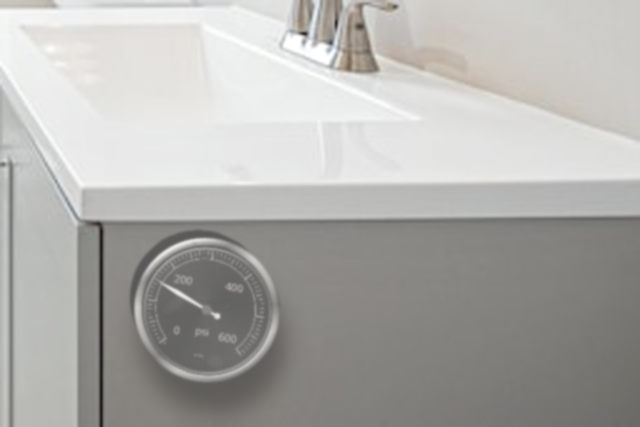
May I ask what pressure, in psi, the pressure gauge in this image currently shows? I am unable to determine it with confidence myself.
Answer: 150 psi
